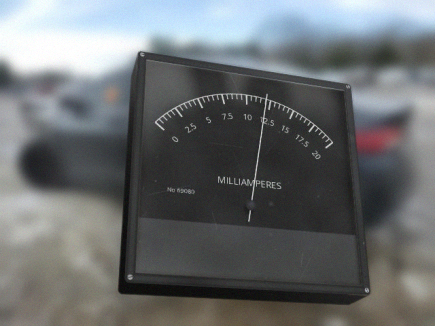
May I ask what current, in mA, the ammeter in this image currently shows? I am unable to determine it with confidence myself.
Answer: 12 mA
